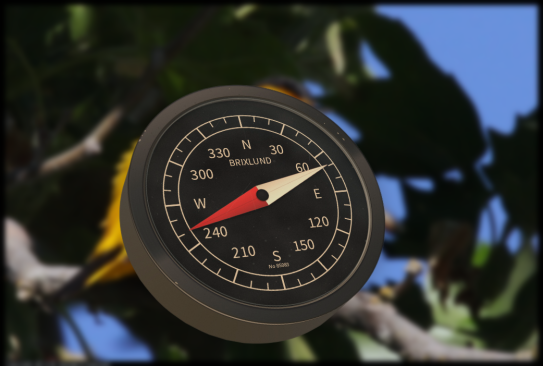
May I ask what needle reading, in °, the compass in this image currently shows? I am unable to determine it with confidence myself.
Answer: 250 °
